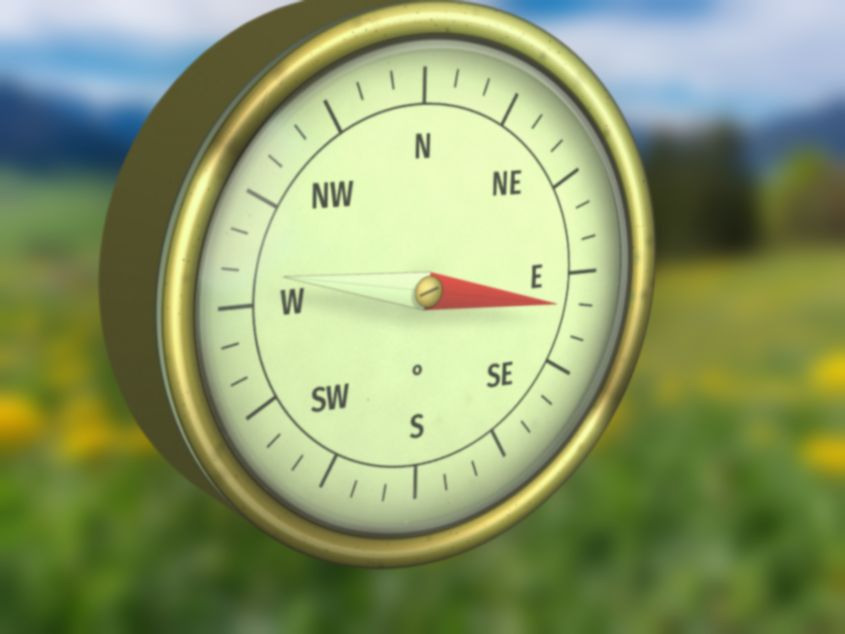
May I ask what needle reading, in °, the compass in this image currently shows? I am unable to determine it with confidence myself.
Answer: 100 °
